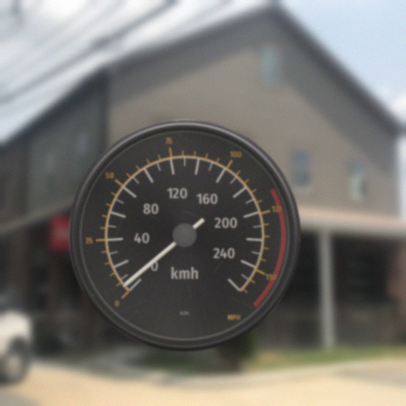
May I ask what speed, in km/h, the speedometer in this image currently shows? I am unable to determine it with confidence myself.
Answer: 5 km/h
